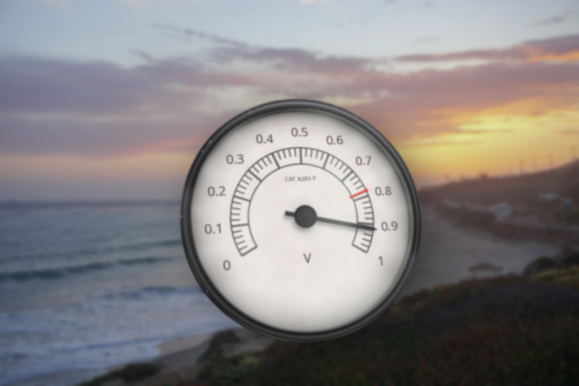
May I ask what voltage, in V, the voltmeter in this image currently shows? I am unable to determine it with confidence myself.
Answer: 0.92 V
